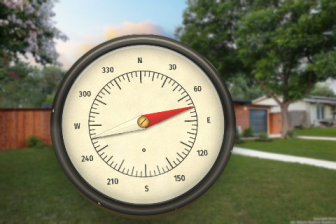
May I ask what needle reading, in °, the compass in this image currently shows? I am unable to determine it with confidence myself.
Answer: 75 °
